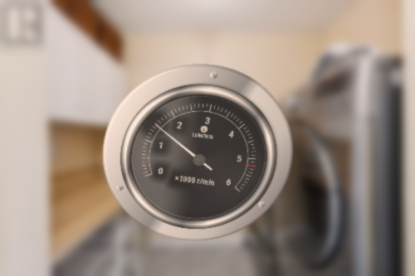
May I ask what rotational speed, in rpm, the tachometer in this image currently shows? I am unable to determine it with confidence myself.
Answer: 1500 rpm
